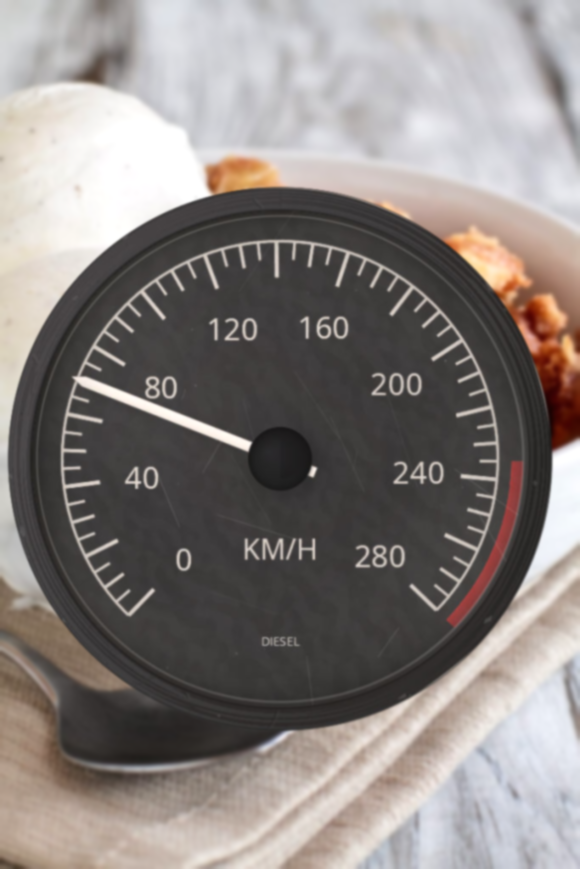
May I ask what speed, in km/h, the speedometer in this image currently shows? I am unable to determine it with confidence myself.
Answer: 70 km/h
